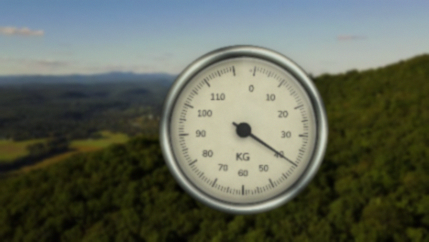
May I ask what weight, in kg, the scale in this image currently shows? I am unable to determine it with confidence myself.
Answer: 40 kg
